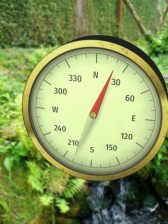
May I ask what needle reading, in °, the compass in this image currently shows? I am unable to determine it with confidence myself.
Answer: 20 °
